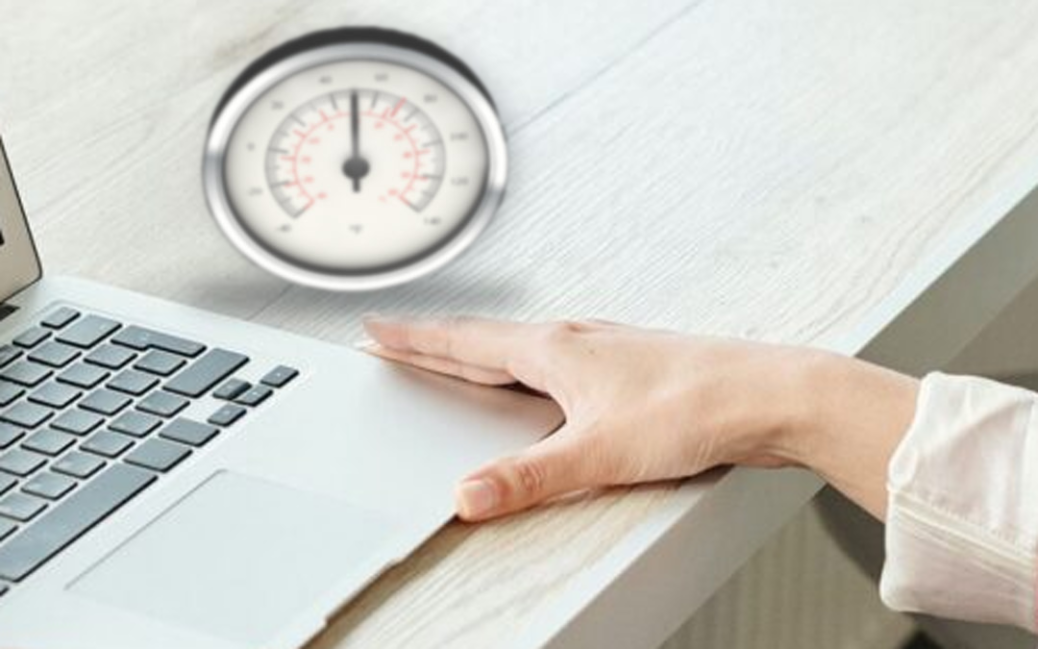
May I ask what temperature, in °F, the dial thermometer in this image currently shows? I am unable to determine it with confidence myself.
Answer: 50 °F
